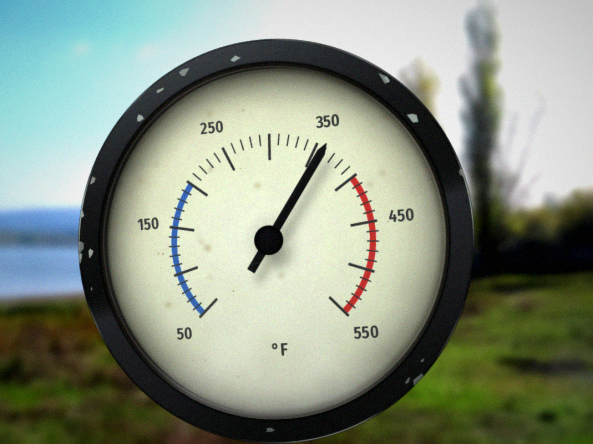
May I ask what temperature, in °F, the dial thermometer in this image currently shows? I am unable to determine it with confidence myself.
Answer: 360 °F
